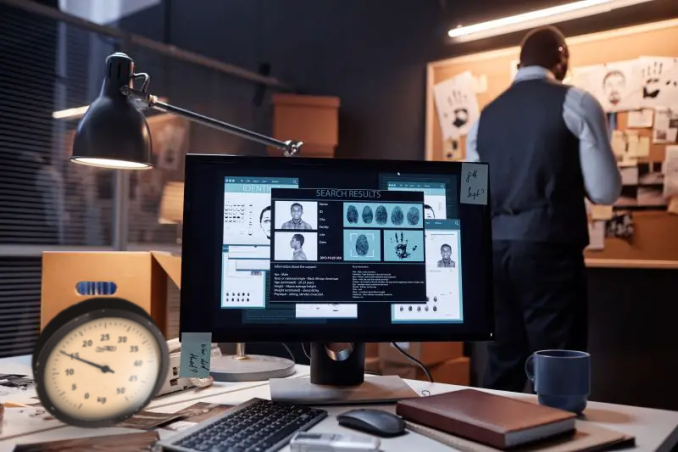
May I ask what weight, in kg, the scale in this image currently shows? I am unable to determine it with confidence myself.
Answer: 15 kg
